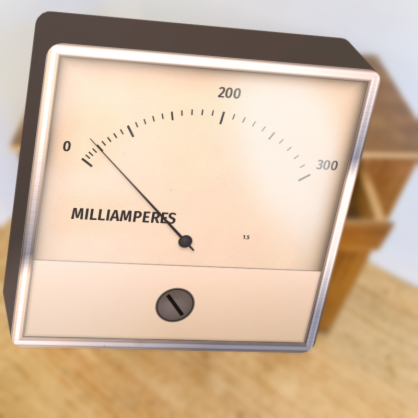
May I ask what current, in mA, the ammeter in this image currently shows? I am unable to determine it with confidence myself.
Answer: 50 mA
